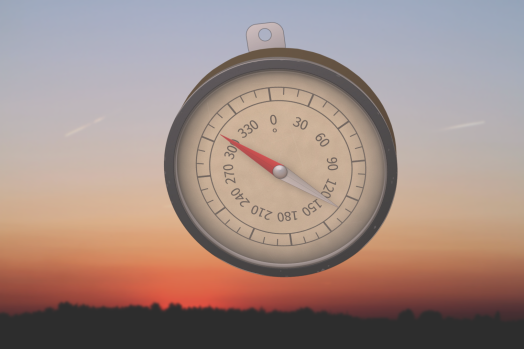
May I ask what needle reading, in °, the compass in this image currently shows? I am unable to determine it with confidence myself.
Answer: 310 °
